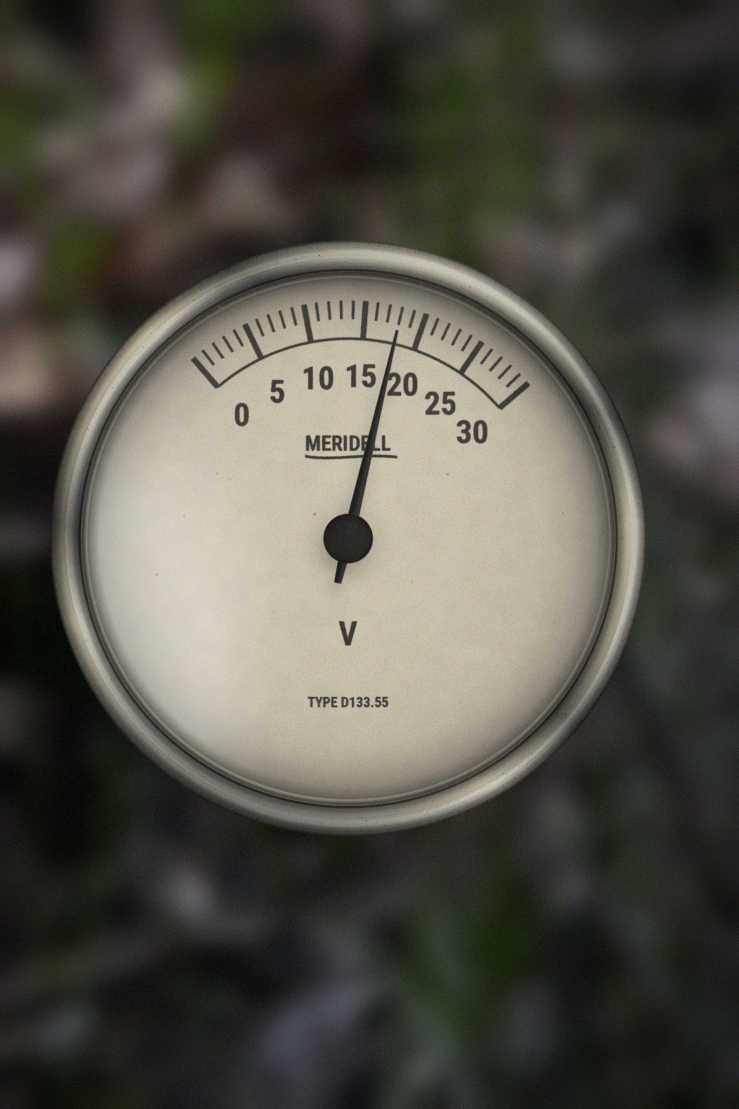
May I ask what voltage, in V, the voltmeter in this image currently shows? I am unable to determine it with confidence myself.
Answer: 18 V
